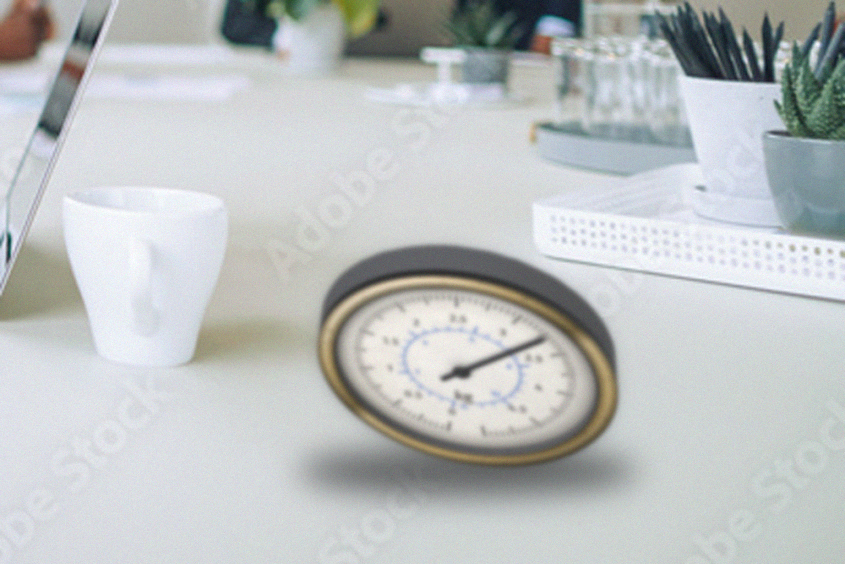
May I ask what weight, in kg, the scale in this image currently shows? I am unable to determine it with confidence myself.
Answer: 3.25 kg
